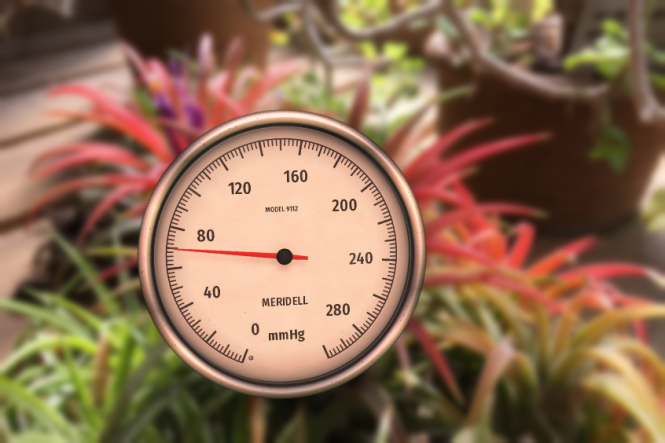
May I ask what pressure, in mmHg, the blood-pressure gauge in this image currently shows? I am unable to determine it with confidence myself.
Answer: 70 mmHg
